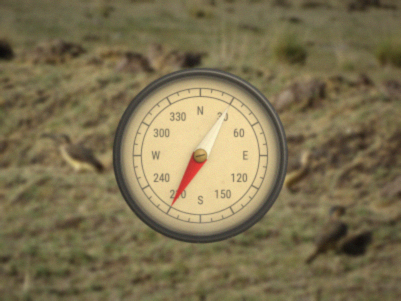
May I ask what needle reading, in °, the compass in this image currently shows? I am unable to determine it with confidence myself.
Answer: 210 °
